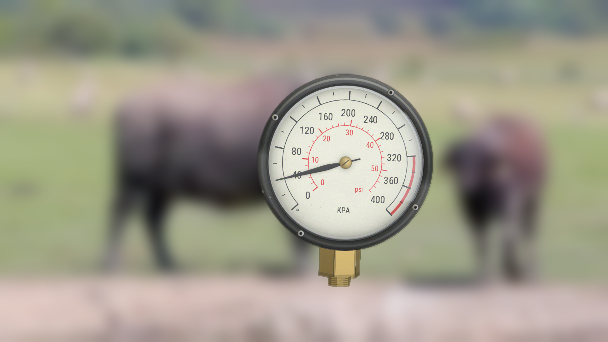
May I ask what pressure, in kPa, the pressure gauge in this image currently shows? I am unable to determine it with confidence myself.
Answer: 40 kPa
